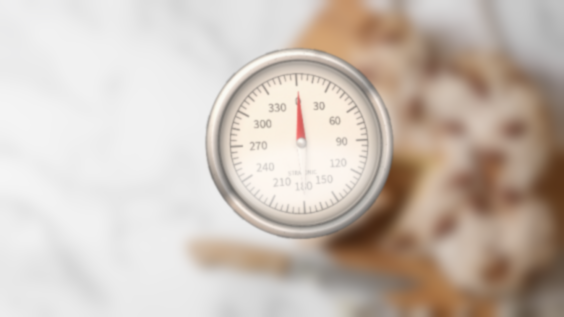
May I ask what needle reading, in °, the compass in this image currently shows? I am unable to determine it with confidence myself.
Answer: 0 °
